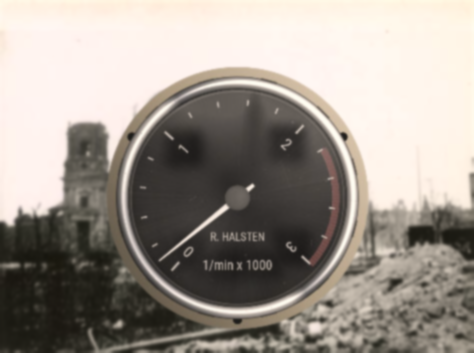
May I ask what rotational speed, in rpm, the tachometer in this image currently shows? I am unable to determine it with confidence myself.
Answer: 100 rpm
